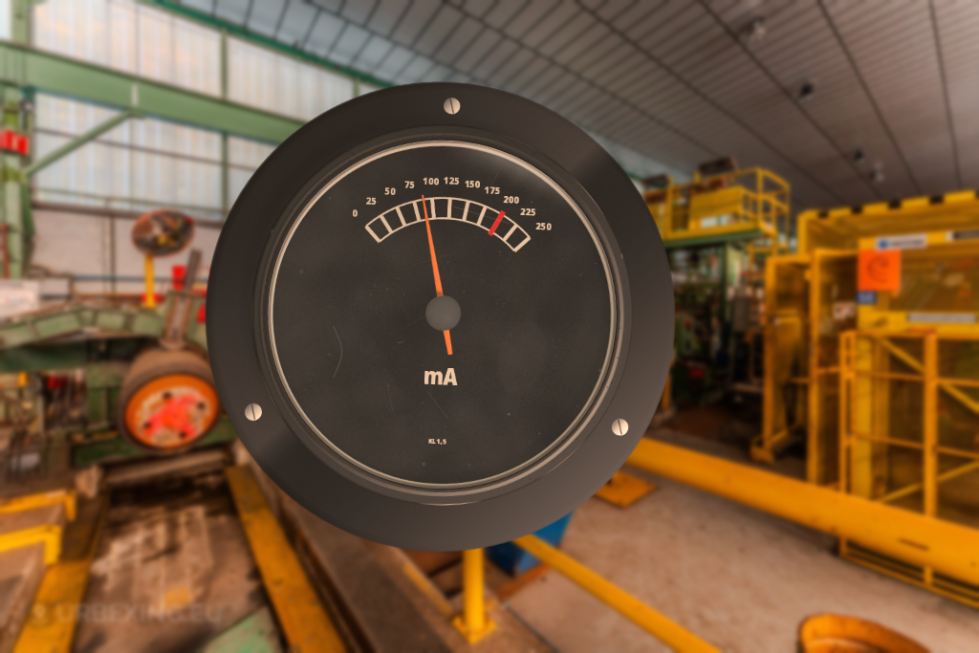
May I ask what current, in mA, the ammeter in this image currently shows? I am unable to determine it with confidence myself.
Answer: 87.5 mA
